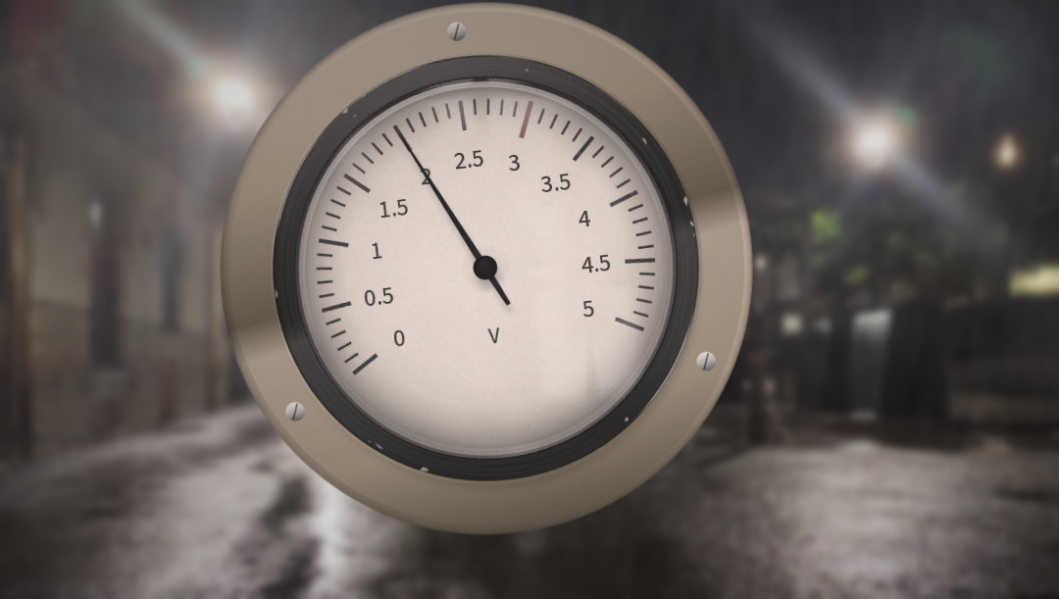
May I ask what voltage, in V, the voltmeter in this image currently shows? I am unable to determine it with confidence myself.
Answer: 2 V
